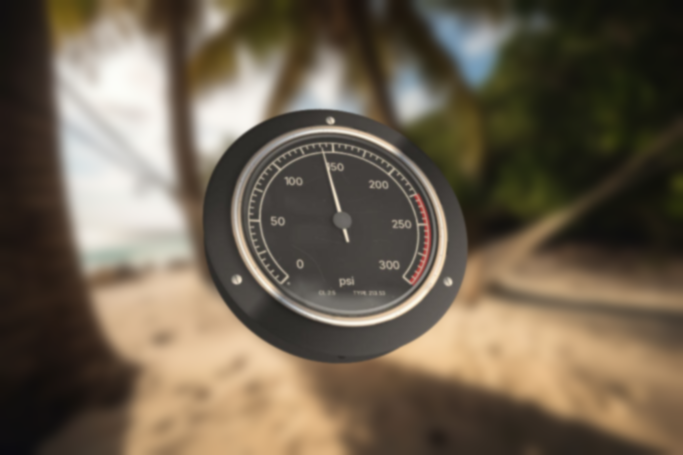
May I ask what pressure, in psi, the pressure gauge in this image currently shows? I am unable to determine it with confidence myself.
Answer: 140 psi
